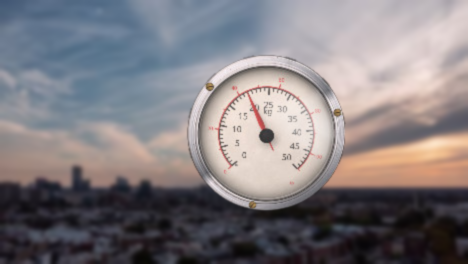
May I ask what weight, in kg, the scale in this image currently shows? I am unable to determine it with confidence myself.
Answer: 20 kg
